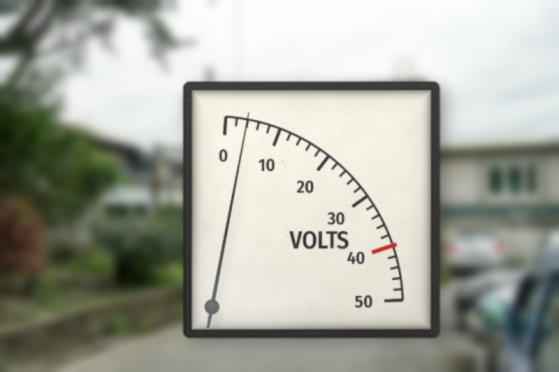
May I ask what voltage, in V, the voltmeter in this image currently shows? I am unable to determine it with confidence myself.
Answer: 4 V
